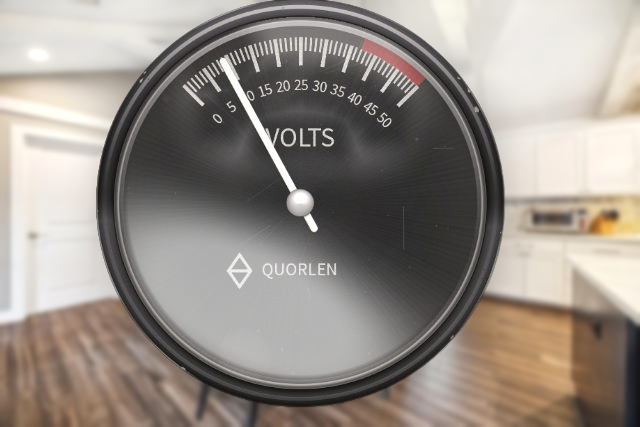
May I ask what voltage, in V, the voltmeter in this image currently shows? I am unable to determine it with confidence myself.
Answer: 9 V
